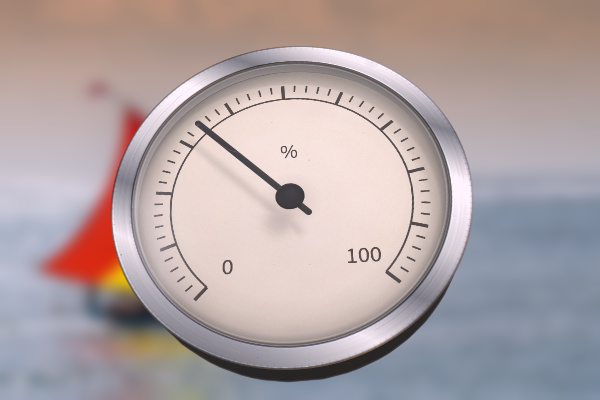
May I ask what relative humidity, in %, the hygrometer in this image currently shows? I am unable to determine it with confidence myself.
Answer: 34 %
